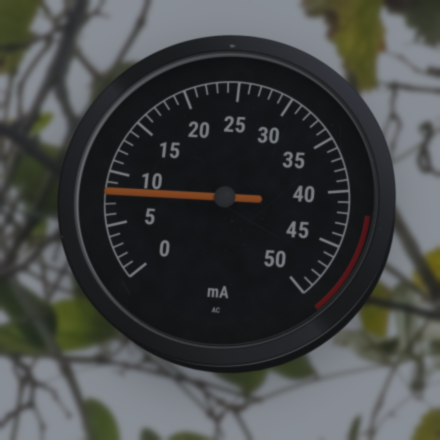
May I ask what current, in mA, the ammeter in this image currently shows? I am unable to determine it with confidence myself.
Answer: 8 mA
